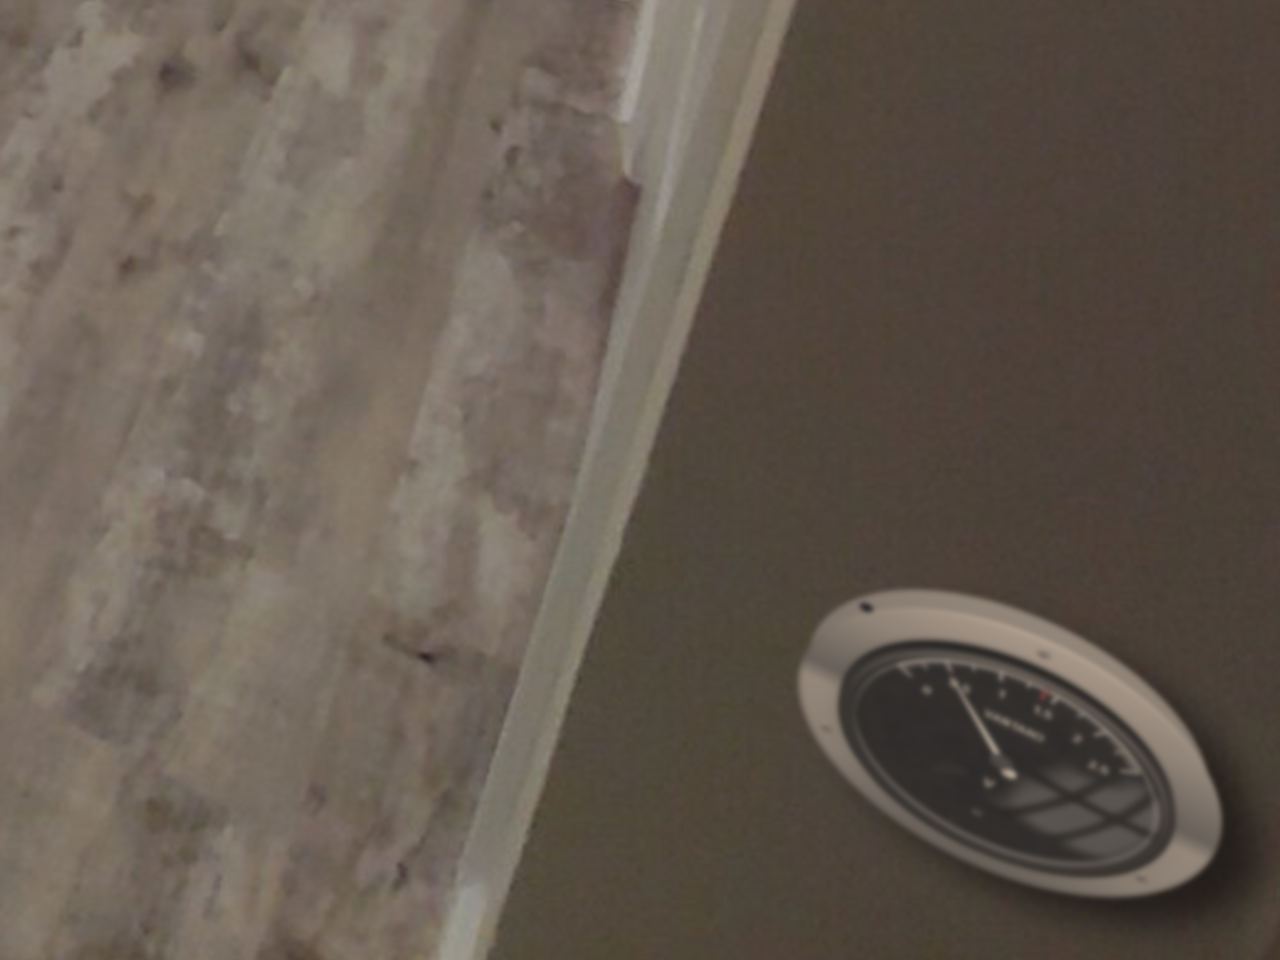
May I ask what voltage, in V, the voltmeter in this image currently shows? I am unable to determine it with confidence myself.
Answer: 0.5 V
